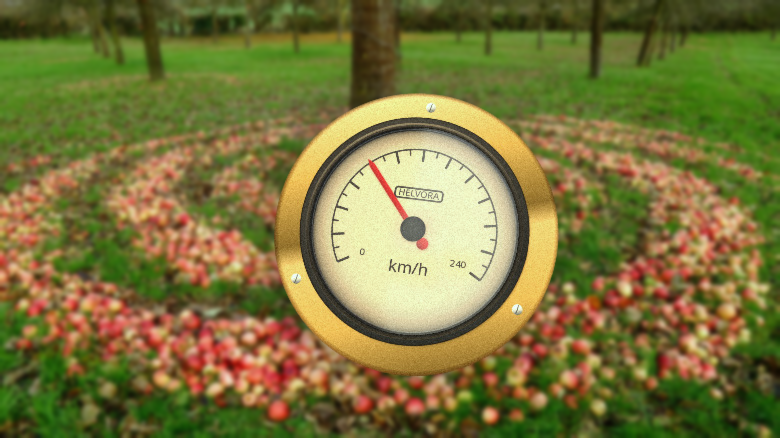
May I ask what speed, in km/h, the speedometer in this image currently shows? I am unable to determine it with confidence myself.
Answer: 80 km/h
